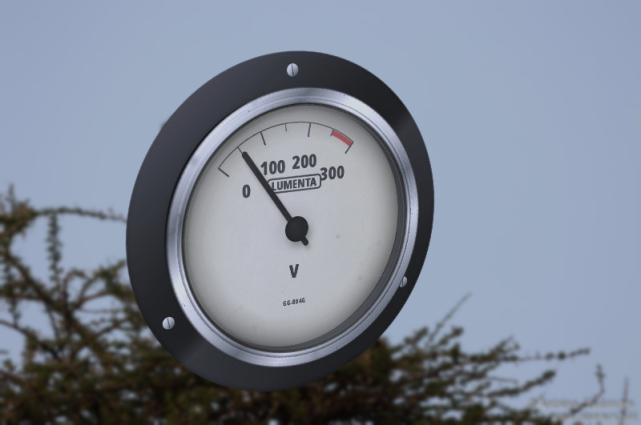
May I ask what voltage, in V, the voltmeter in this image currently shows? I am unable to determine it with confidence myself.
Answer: 50 V
